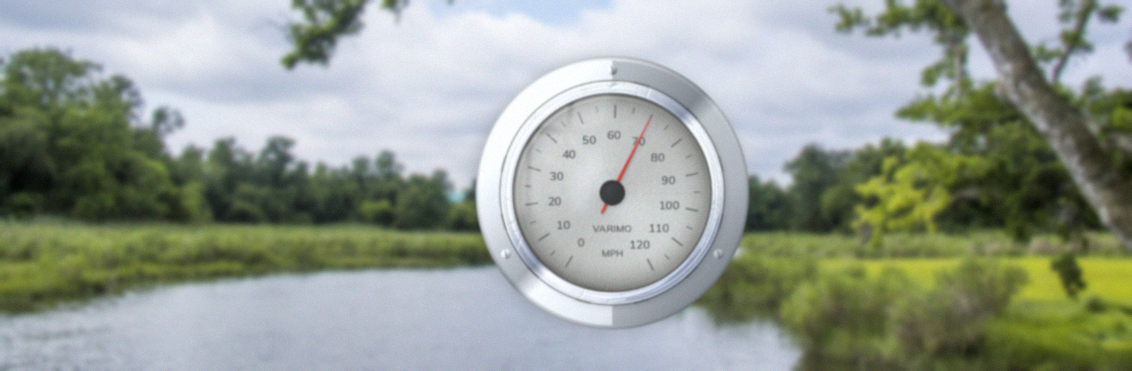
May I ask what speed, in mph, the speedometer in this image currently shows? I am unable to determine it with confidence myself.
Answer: 70 mph
